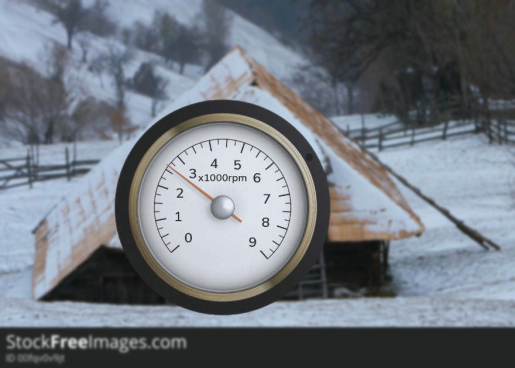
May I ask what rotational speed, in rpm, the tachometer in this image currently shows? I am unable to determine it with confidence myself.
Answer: 2625 rpm
